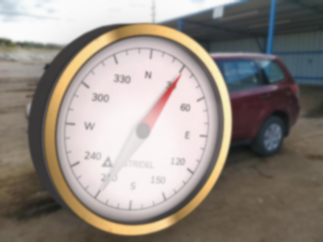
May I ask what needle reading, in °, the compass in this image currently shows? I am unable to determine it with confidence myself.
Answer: 30 °
